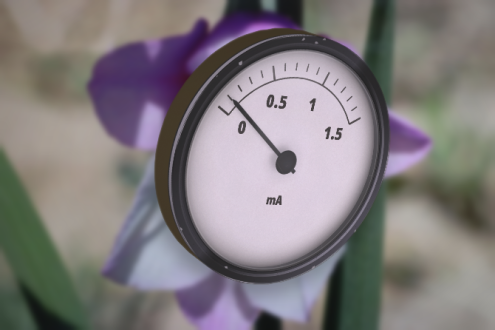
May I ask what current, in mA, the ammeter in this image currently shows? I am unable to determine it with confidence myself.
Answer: 0.1 mA
